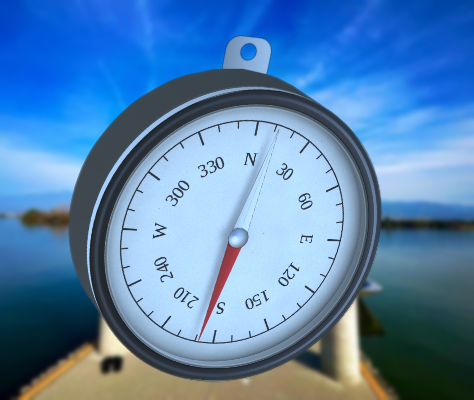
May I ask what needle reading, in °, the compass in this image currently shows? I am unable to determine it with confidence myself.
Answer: 190 °
